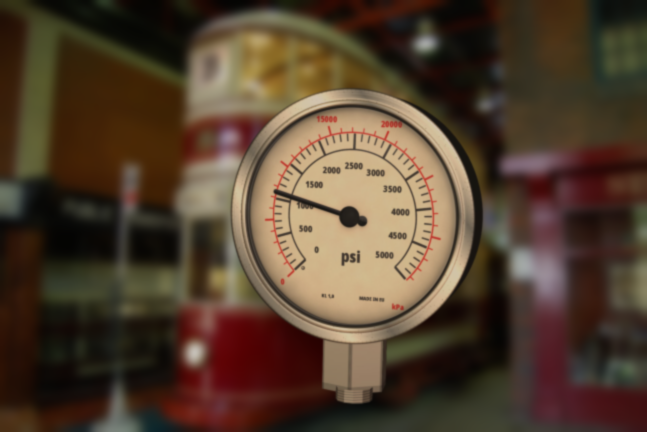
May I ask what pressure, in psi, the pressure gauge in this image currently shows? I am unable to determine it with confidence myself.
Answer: 1100 psi
